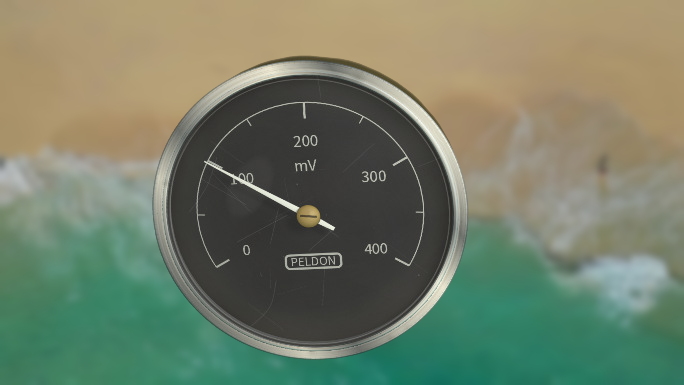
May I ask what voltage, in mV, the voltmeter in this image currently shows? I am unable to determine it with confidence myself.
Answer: 100 mV
